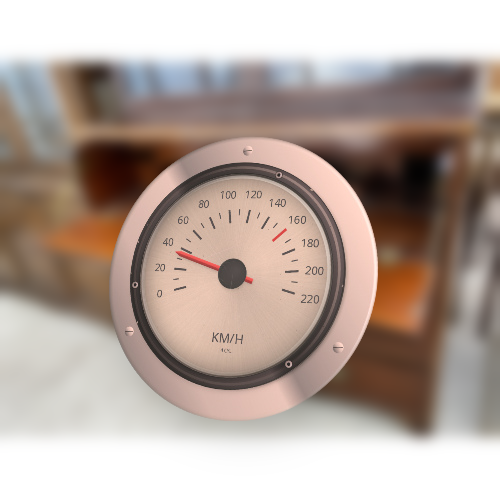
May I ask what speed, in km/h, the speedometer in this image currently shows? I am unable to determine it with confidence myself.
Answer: 35 km/h
